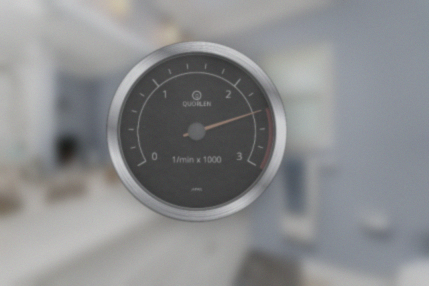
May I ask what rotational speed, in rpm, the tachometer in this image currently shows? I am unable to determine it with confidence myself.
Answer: 2400 rpm
